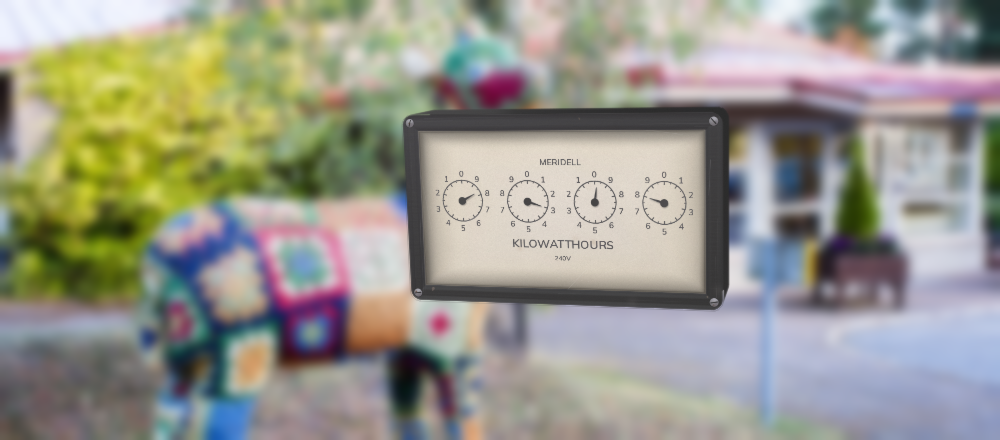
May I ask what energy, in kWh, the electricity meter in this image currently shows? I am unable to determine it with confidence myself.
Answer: 8298 kWh
